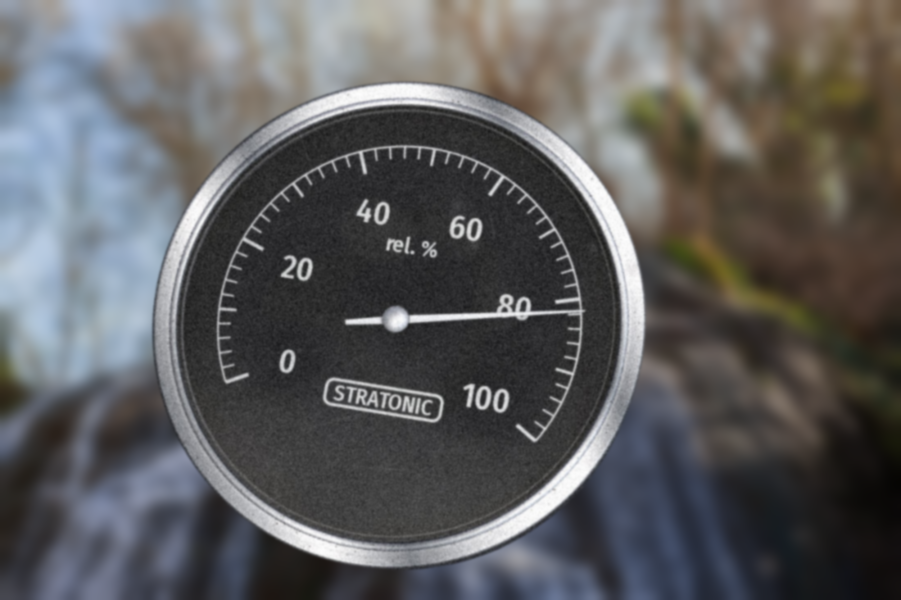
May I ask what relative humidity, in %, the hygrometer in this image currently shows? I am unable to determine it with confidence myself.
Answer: 82 %
